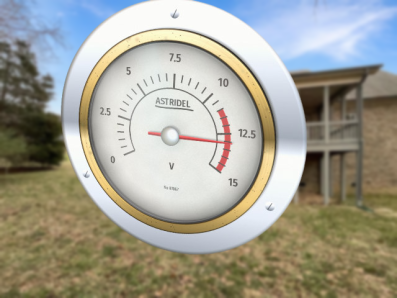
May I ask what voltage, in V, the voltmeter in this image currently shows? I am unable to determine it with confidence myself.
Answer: 13 V
